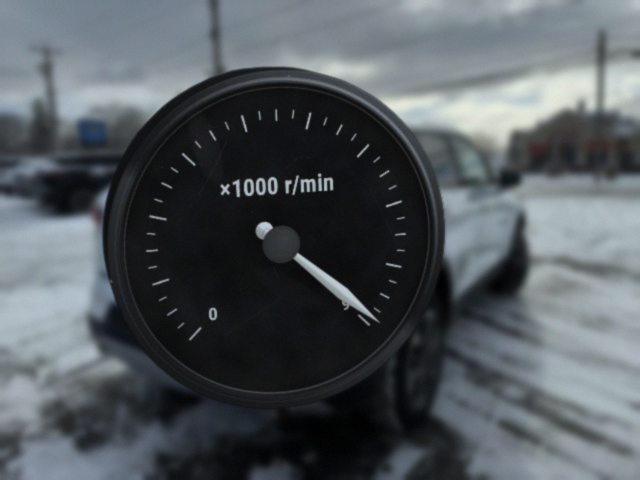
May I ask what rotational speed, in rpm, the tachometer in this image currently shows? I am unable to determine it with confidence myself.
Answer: 8875 rpm
